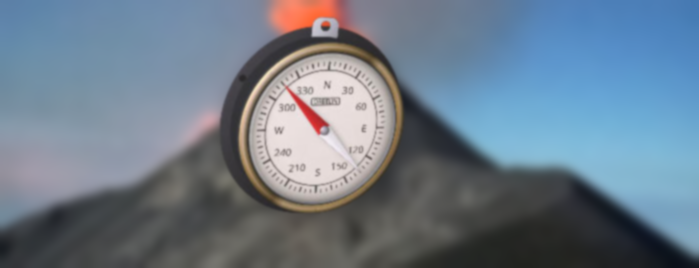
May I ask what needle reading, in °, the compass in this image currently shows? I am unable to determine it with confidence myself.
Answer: 315 °
